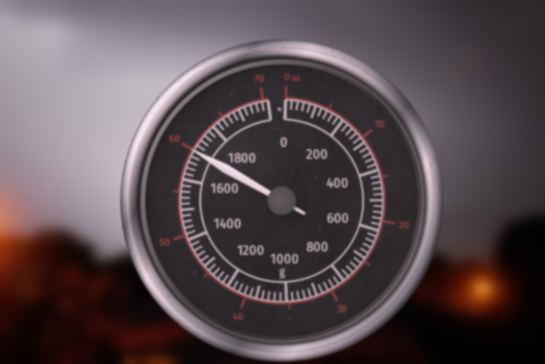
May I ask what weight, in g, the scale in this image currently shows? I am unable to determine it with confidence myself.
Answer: 1700 g
